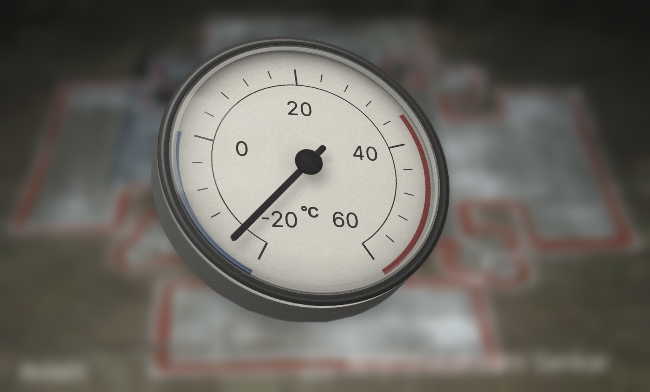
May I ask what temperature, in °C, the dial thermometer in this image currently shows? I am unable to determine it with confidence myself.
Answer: -16 °C
